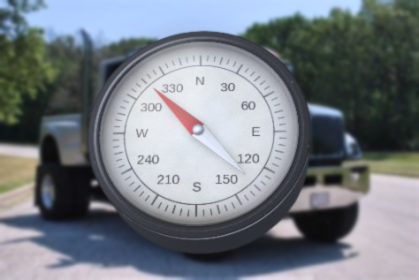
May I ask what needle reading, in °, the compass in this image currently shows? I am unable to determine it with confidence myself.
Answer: 315 °
